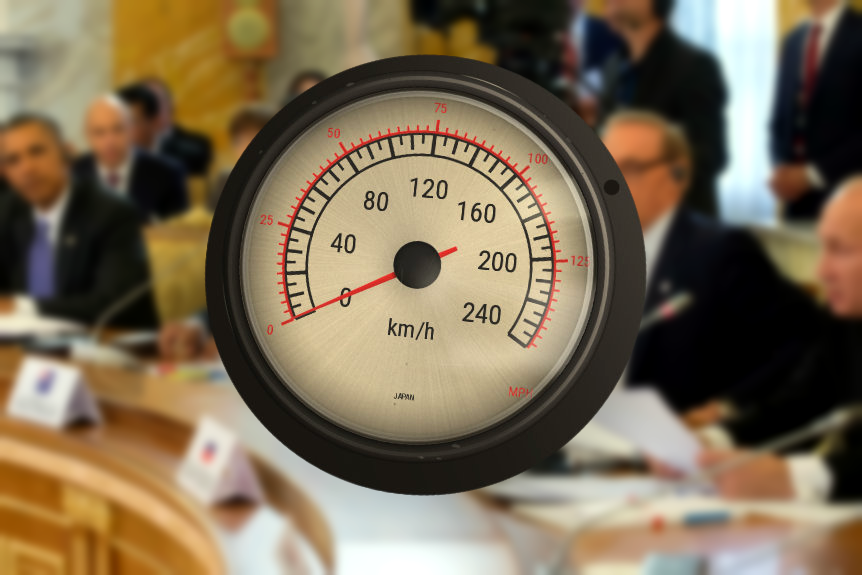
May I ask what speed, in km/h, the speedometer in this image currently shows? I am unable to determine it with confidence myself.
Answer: 0 km/h
